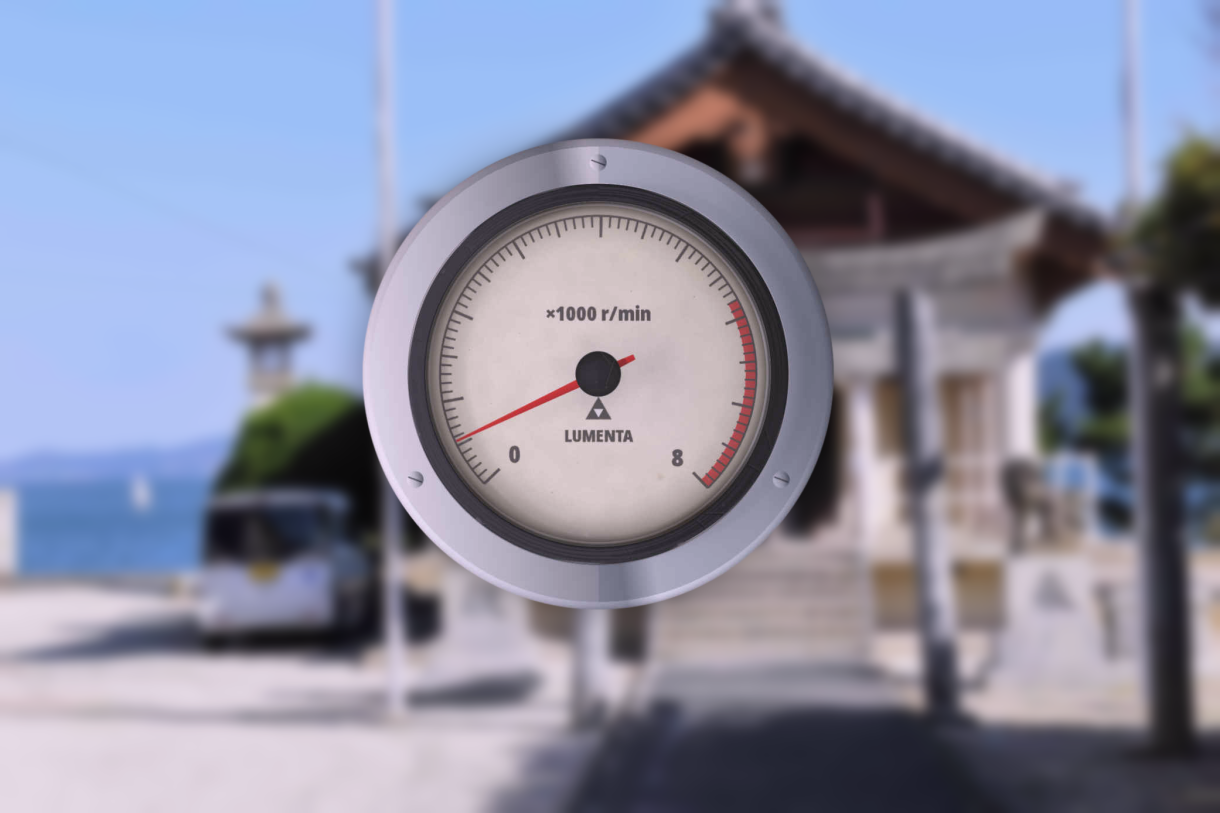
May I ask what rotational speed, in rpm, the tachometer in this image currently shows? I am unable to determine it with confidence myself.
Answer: 550 rpm
